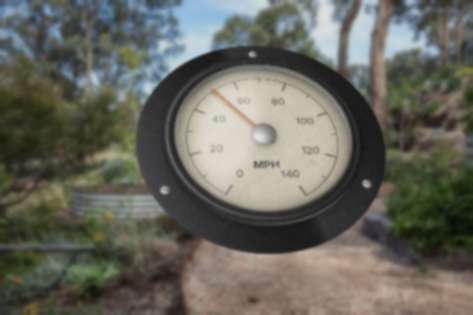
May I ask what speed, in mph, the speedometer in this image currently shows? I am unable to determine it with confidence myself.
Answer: 50 mph
